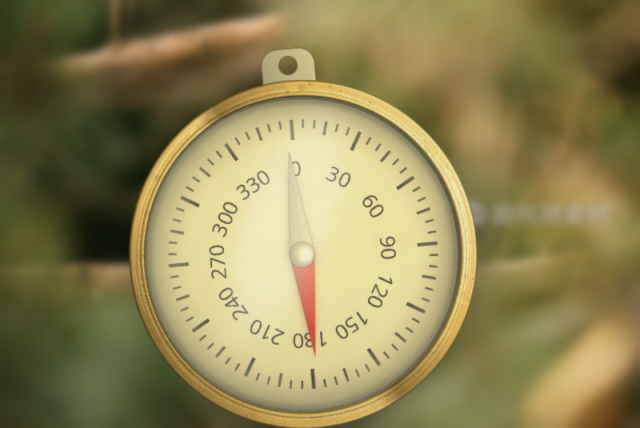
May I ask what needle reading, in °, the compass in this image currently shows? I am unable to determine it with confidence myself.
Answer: 177.5 °
